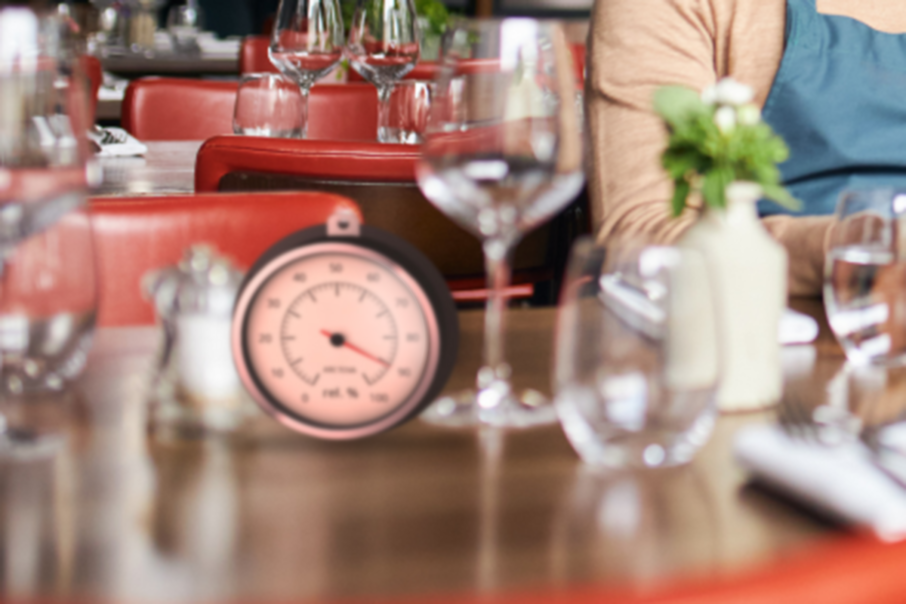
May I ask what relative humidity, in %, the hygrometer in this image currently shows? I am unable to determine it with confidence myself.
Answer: 90 %
